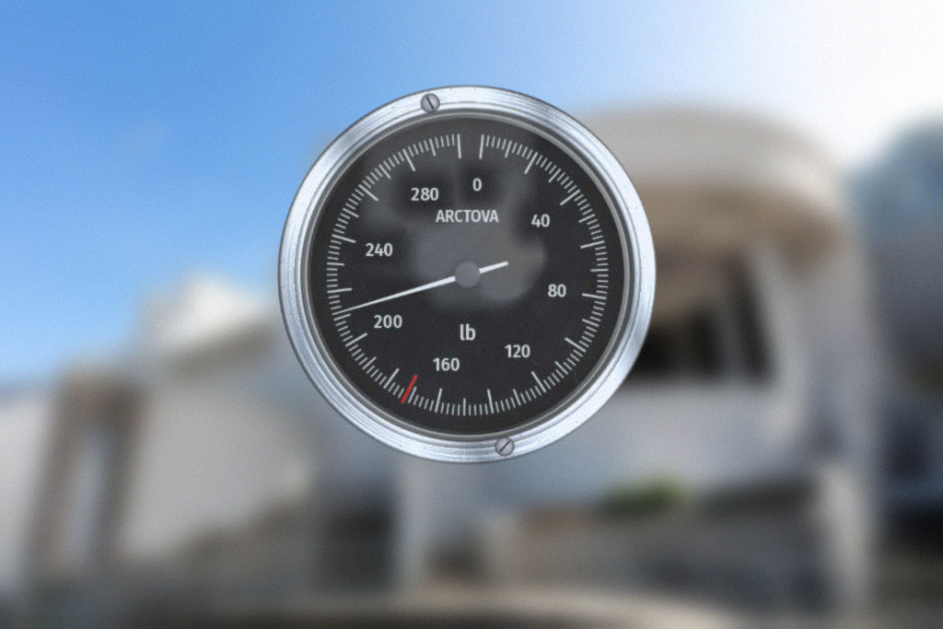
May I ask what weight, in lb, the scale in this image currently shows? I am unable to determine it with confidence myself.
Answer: 212 lb
